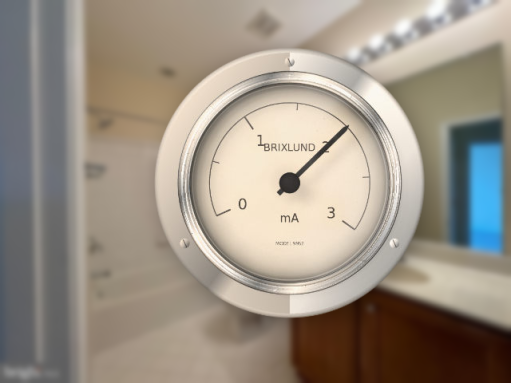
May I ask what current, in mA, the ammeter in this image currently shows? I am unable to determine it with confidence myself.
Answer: 2 mA
